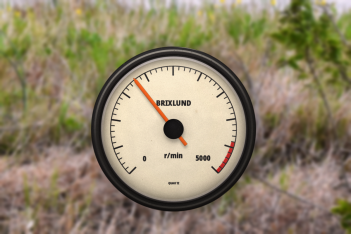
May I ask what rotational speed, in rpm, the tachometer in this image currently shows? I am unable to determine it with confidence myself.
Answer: 1800 rpm
